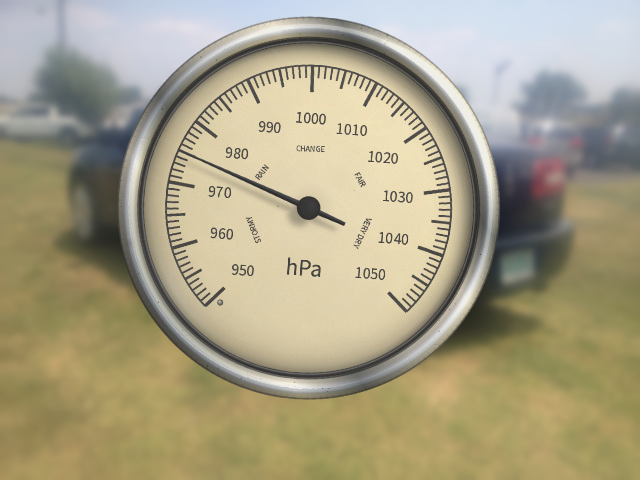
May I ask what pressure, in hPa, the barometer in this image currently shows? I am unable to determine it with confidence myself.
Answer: 975 hPa
